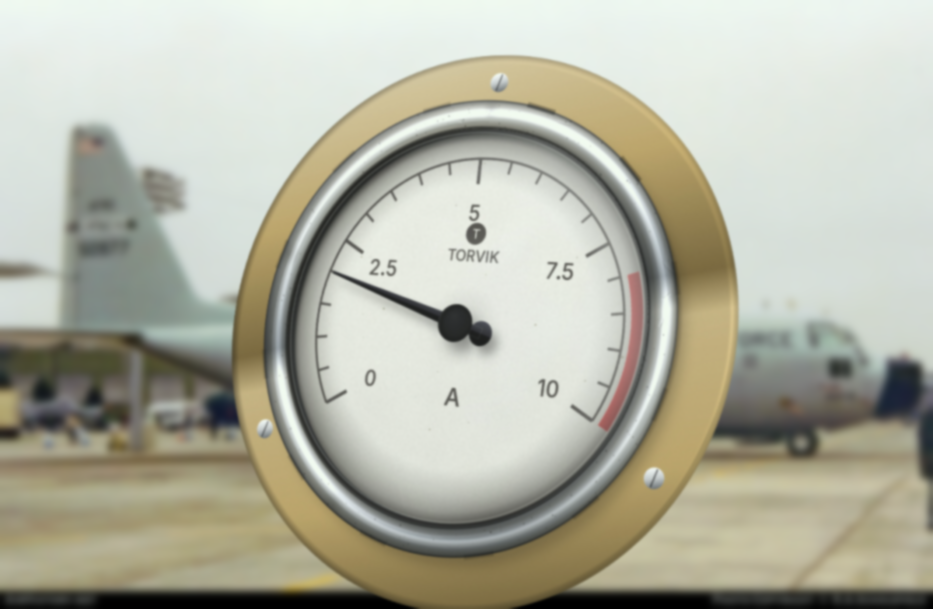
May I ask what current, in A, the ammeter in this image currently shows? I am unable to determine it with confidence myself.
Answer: 2 A
